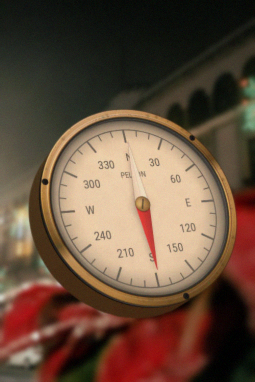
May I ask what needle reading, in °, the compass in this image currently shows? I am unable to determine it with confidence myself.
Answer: 180 °
